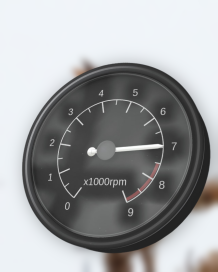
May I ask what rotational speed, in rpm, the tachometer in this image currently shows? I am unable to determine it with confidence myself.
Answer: 7000 rpm
